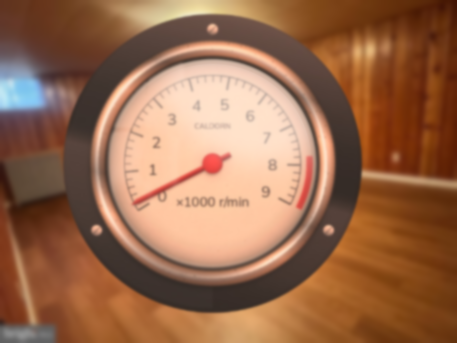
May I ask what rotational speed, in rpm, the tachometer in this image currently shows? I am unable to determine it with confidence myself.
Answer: 200 rpm
